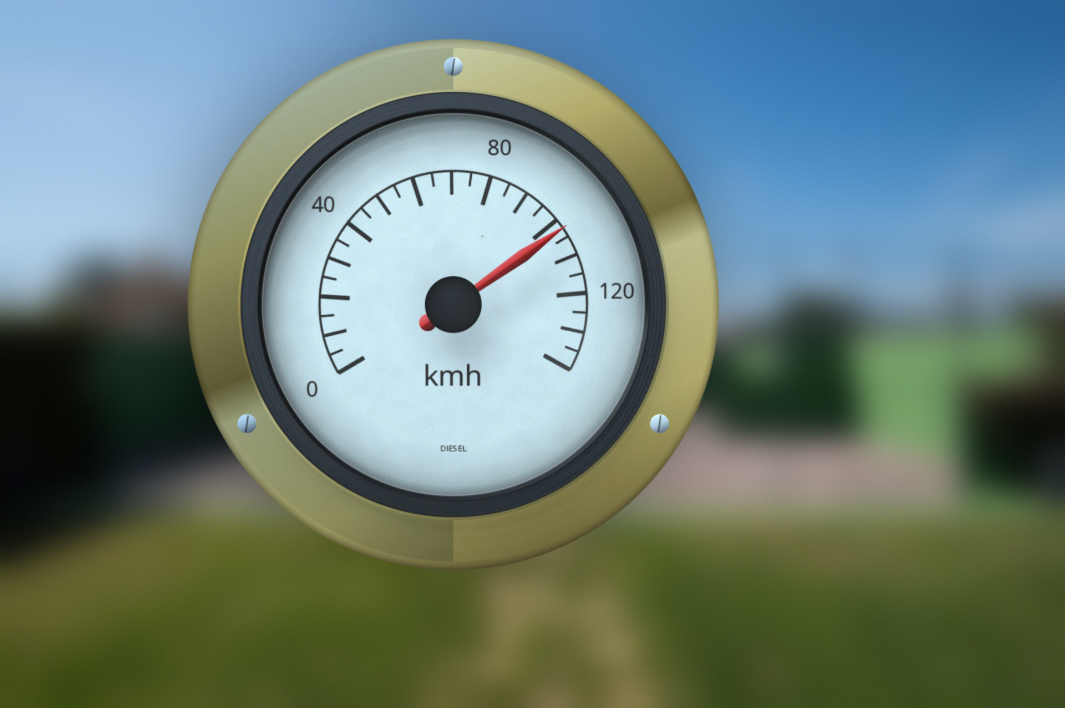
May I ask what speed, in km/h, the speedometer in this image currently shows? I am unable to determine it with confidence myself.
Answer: 102.5 km/h
